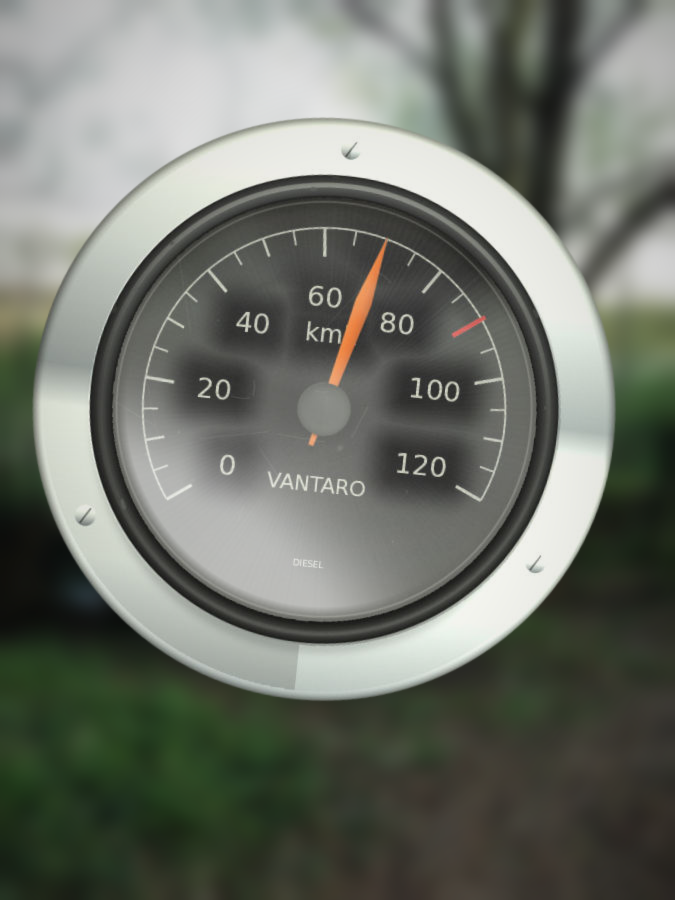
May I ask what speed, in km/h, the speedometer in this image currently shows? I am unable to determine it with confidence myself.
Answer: 70 km/h
